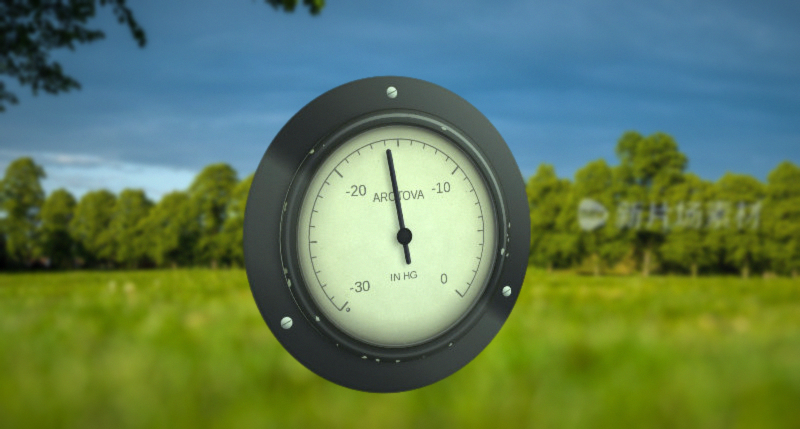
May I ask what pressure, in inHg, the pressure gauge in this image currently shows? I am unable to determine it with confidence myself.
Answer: -16 inHg
